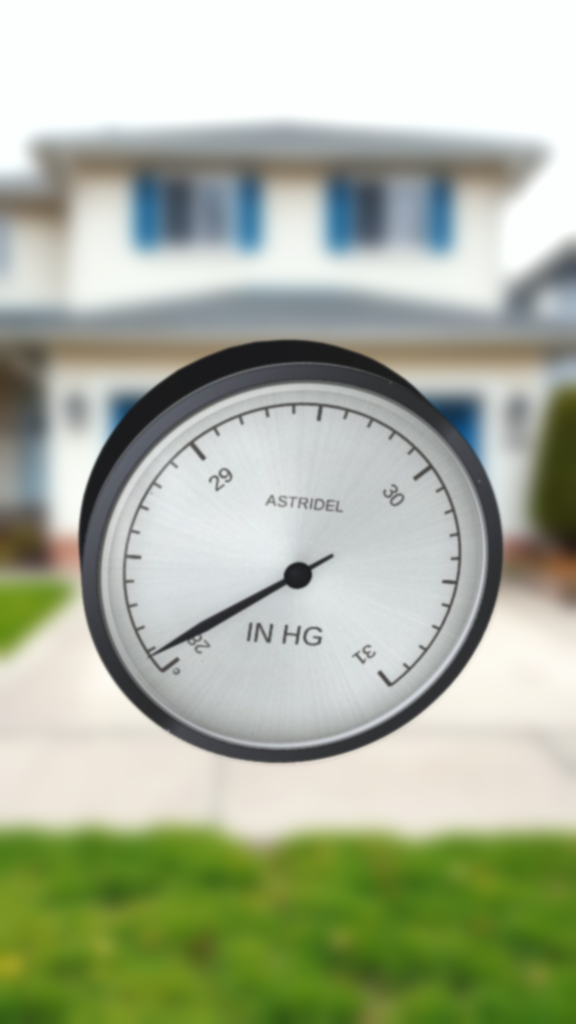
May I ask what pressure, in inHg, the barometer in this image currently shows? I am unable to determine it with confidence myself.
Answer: 28.1 inHg
